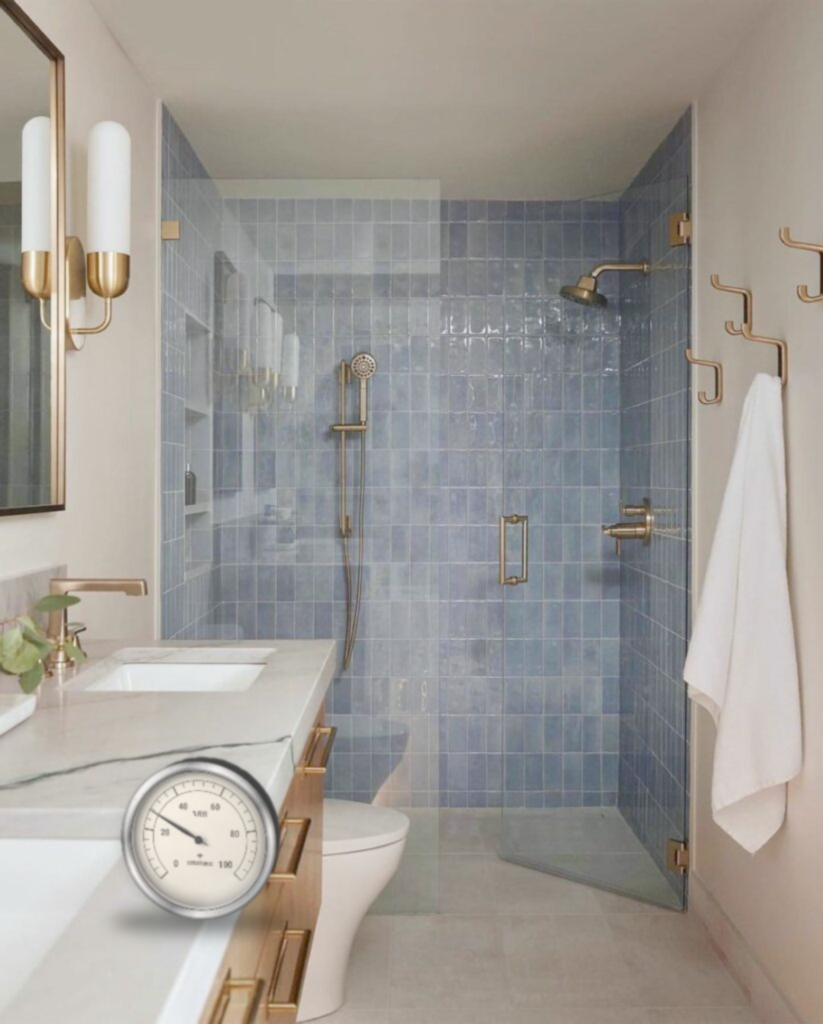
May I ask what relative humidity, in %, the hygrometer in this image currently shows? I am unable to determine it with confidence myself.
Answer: 28 %
